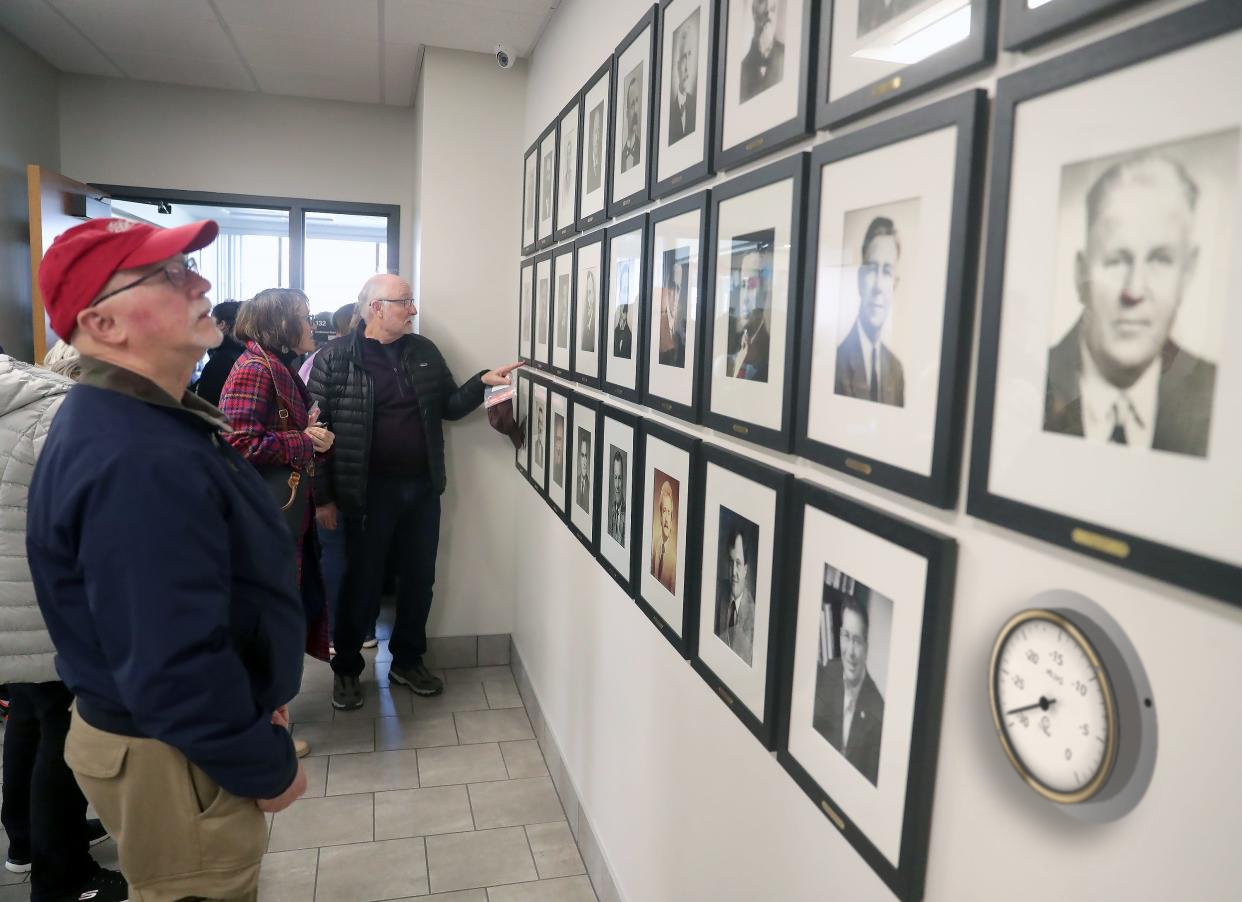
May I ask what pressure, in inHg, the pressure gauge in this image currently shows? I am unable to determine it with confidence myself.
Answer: -29 inHg
